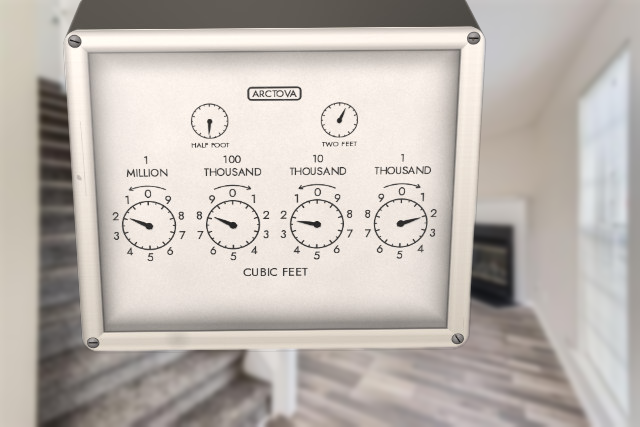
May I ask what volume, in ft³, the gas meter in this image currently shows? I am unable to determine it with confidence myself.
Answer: 182200 ft³
